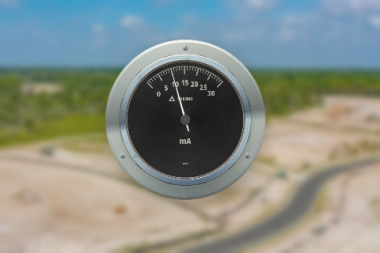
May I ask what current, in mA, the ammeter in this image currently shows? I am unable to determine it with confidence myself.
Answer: 10 mA
